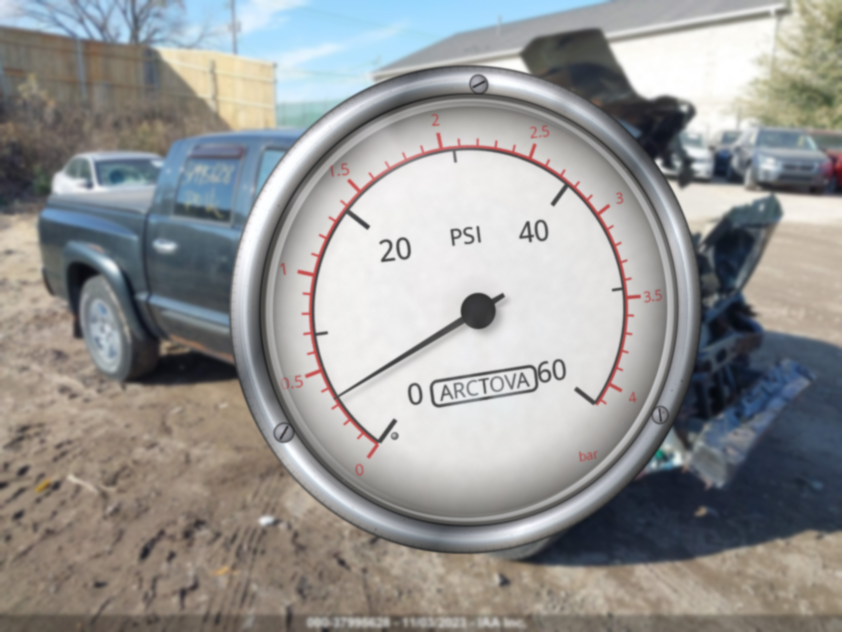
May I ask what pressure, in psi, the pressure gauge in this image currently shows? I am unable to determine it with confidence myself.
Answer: 5 psi
